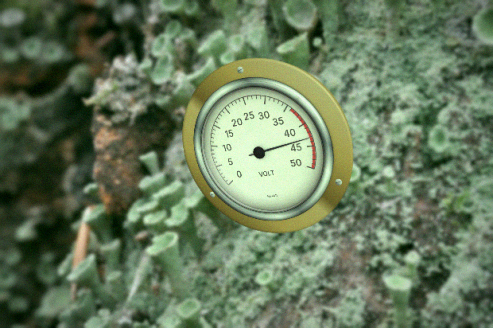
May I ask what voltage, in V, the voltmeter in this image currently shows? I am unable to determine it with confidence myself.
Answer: 43 V
